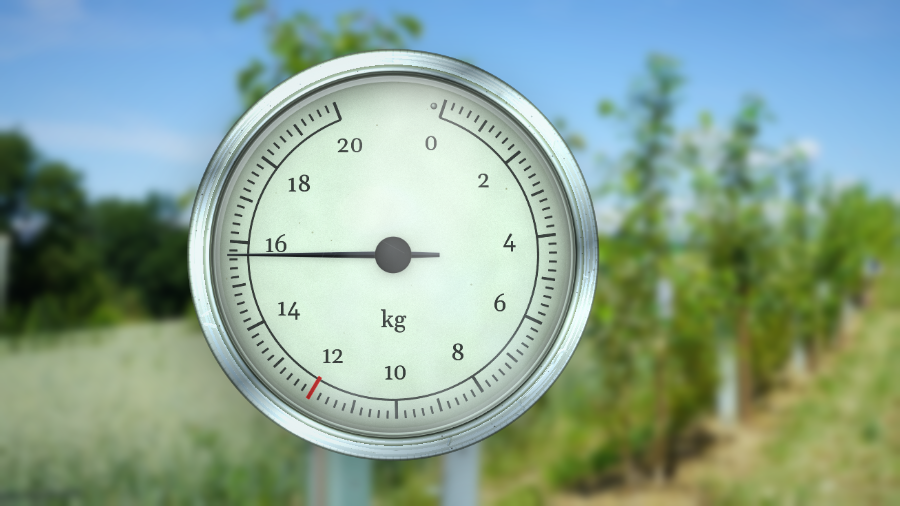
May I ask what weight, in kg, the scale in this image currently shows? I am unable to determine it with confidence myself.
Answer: 15.7 kg
